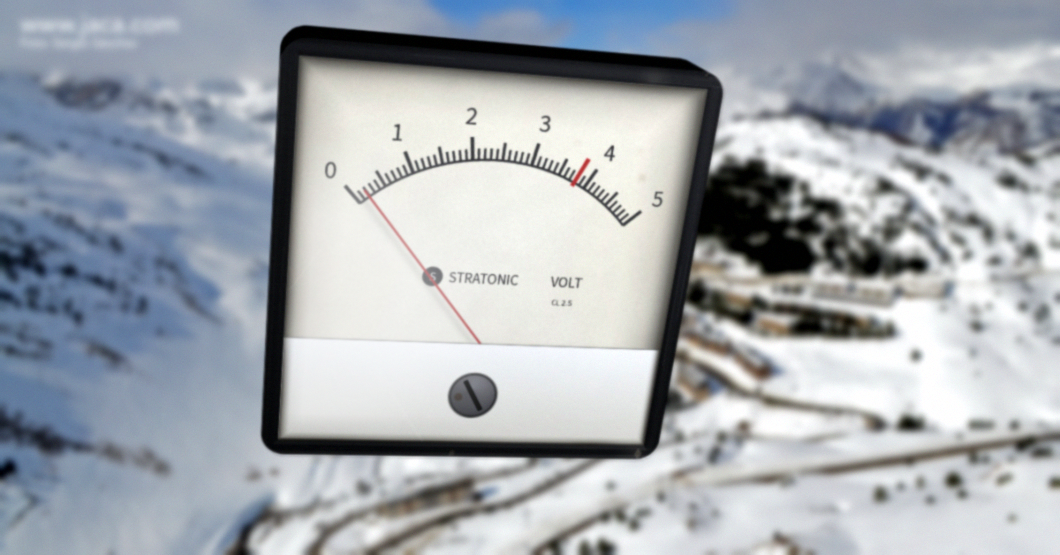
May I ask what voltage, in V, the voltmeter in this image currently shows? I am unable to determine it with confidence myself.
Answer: 0.2 V
